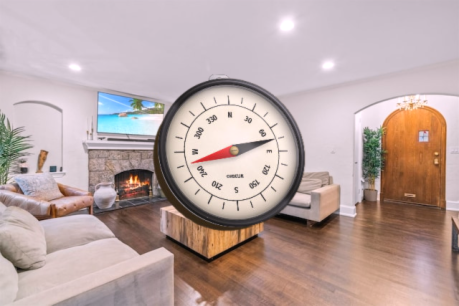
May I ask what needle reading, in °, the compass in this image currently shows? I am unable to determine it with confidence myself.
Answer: 255 °
